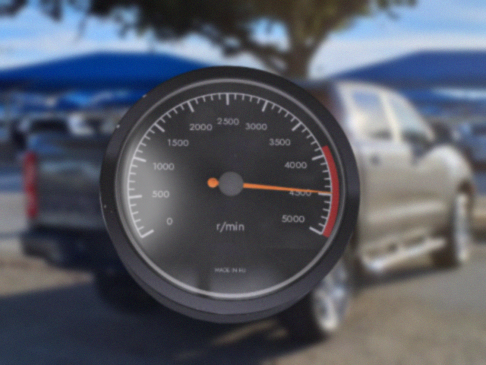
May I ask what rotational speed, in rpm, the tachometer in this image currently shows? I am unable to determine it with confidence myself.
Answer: 4500 rpm
